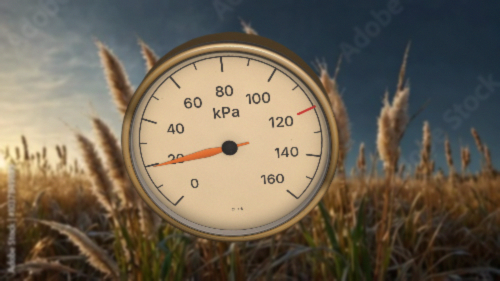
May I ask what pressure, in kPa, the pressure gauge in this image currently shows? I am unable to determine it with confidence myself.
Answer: 20 kPa
